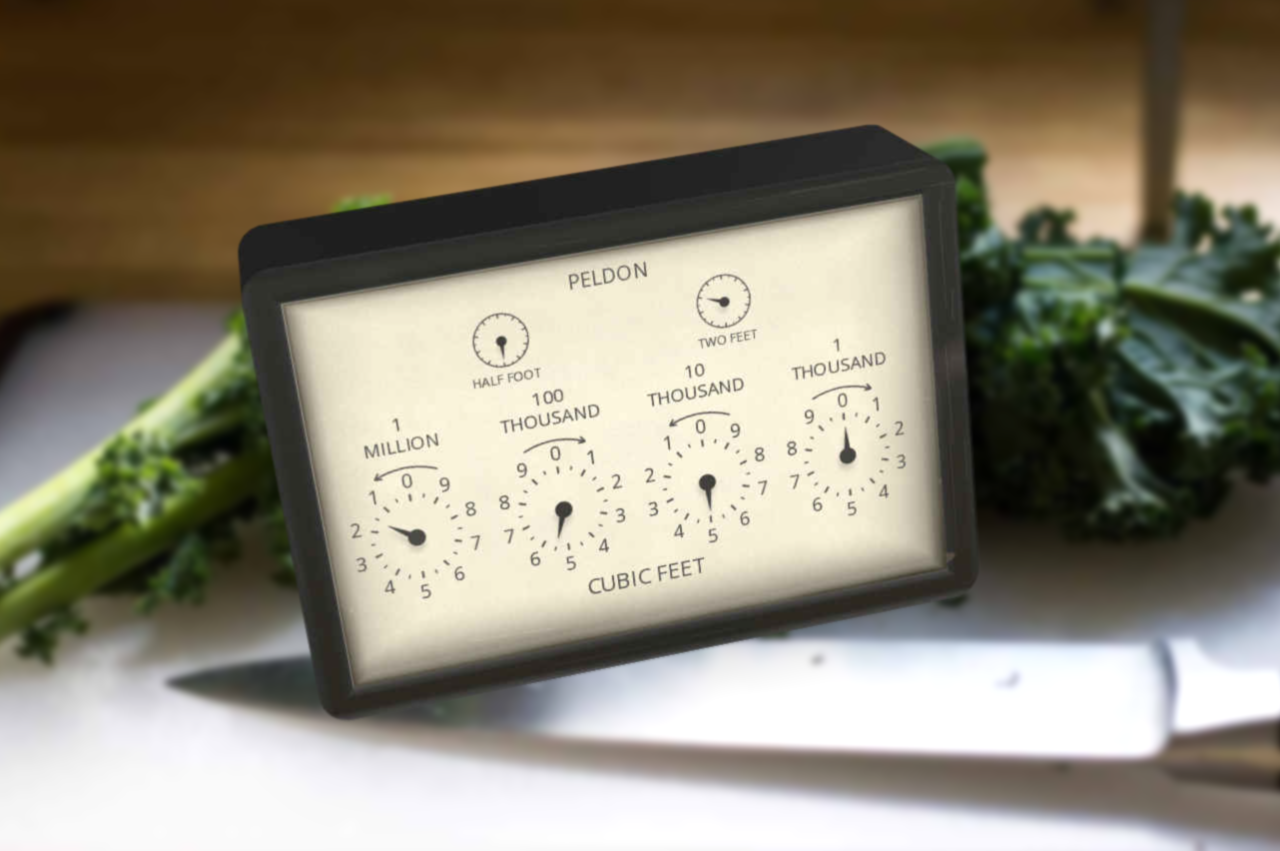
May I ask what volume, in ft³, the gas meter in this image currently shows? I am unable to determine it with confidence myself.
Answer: 155000 ft³
